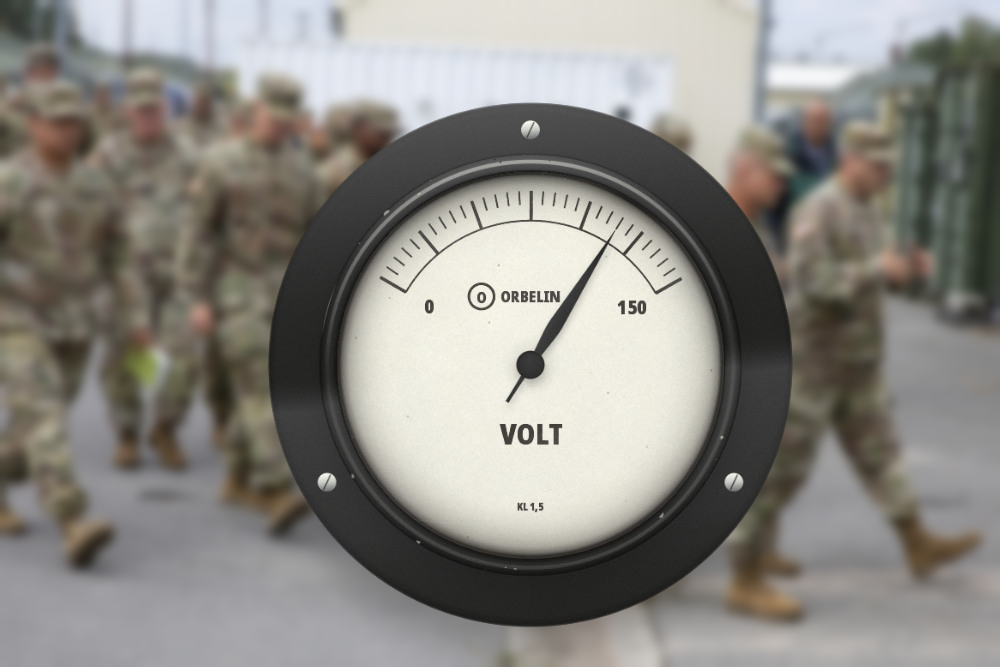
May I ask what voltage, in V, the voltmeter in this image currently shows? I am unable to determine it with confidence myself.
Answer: 115 V
